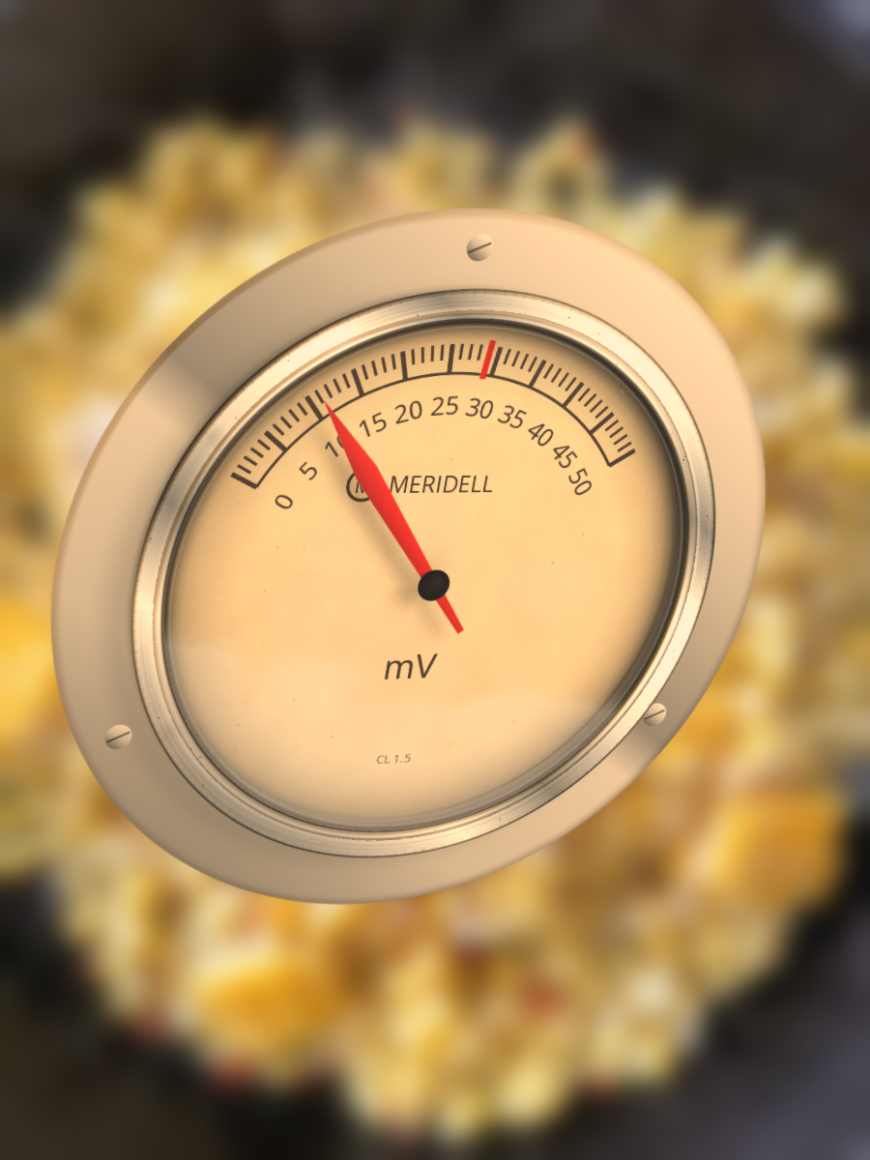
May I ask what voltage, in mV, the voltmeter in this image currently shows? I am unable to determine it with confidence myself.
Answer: 11 mV
